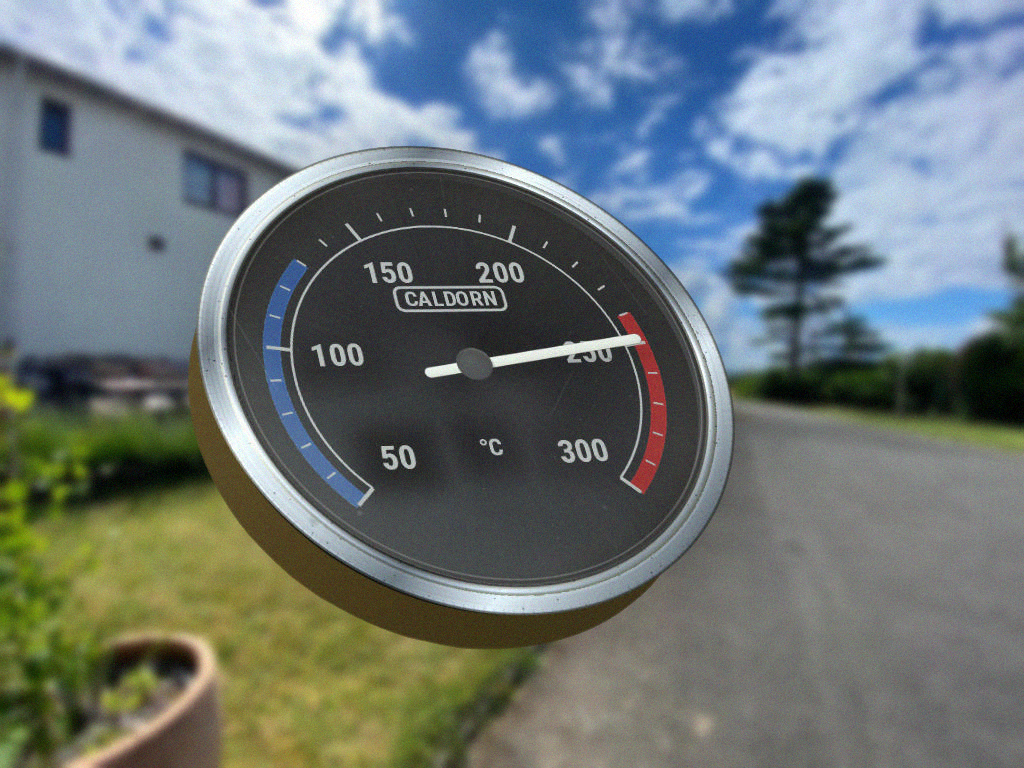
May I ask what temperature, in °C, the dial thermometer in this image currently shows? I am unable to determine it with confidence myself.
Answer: 250 °C
